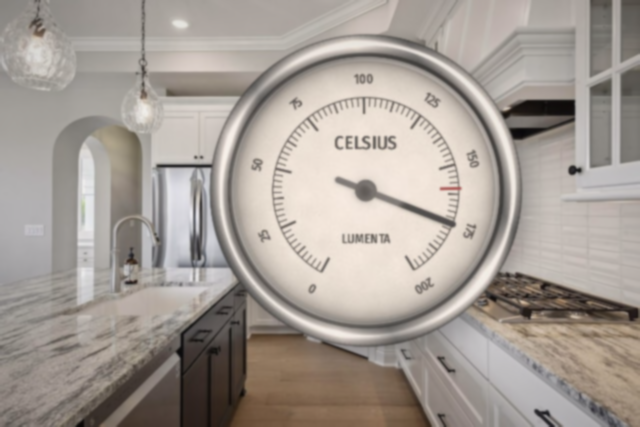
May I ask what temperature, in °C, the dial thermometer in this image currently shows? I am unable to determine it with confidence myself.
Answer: 175 °C
